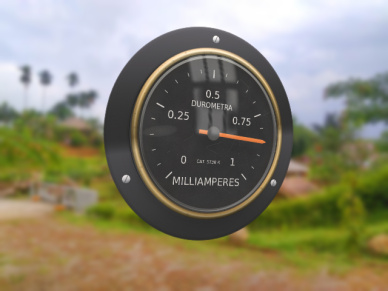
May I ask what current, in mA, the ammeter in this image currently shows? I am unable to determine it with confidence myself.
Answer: 0.85 mA
